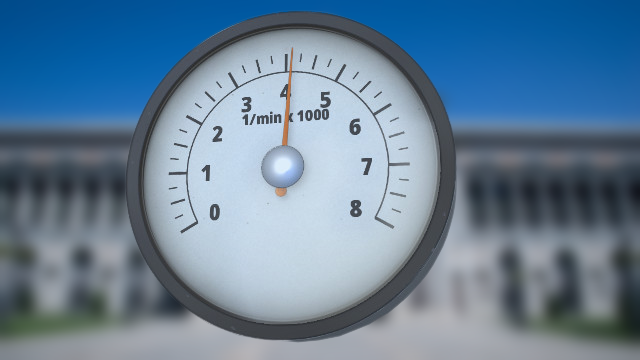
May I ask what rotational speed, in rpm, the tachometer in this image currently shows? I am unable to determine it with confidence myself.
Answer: 4125 rpm
